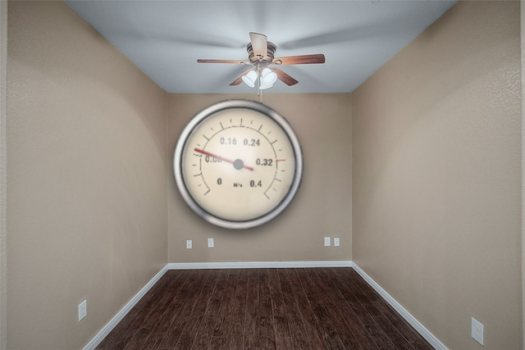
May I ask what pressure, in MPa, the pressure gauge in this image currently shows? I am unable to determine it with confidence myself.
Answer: 0.09 MPa
